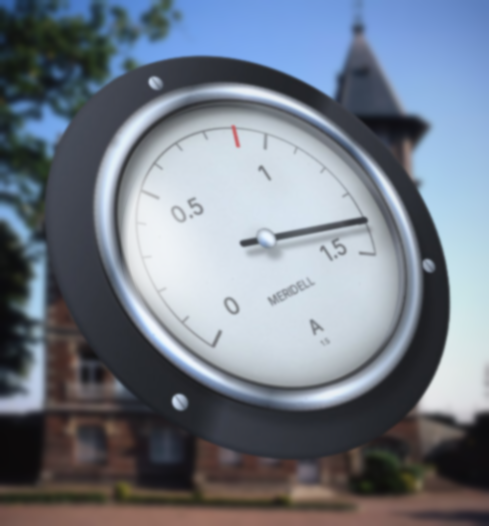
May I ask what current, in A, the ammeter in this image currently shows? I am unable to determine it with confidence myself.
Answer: 1.4 A
